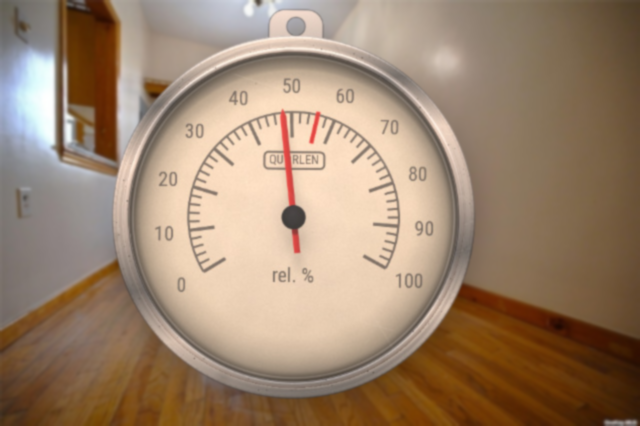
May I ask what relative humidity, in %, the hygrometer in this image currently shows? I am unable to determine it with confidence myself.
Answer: 48 %
